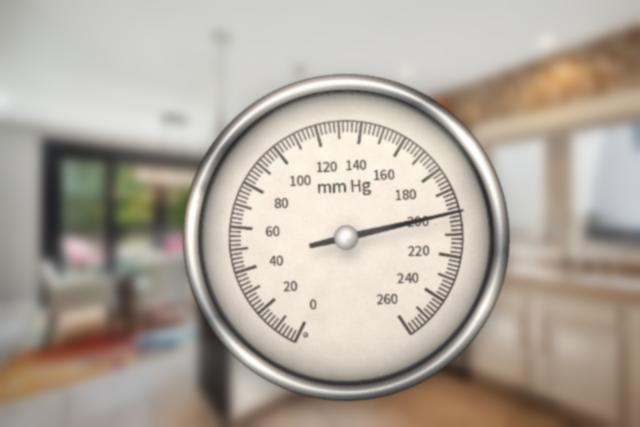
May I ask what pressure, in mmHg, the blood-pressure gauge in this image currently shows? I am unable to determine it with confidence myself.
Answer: 200 mmHg
